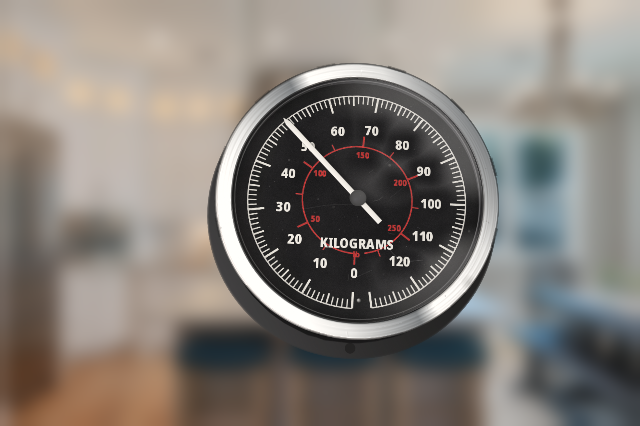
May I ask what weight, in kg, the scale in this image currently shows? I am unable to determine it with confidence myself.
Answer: 50 kg
